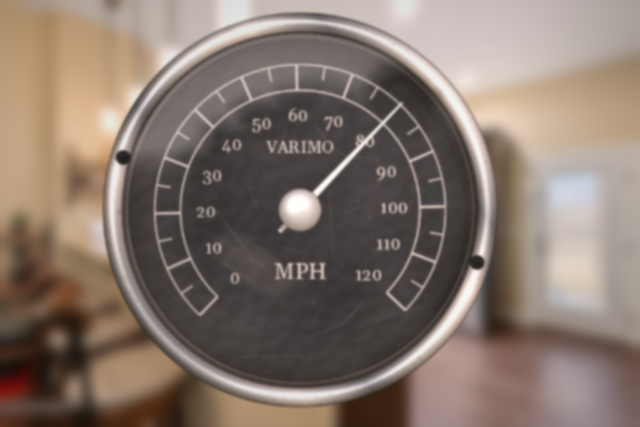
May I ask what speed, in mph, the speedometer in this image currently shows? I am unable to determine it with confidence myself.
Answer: 80 mph
